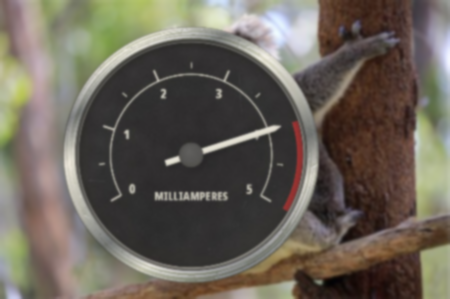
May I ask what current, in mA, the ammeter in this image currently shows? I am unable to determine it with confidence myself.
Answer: 4 mA
